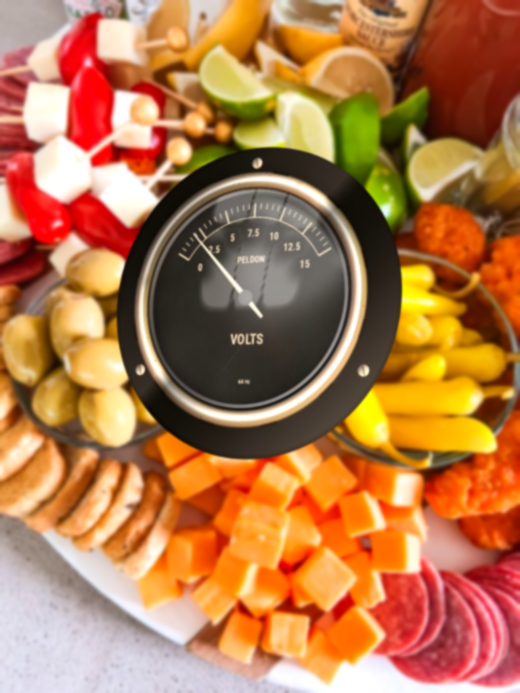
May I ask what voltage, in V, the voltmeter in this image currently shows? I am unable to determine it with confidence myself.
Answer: 2 V
